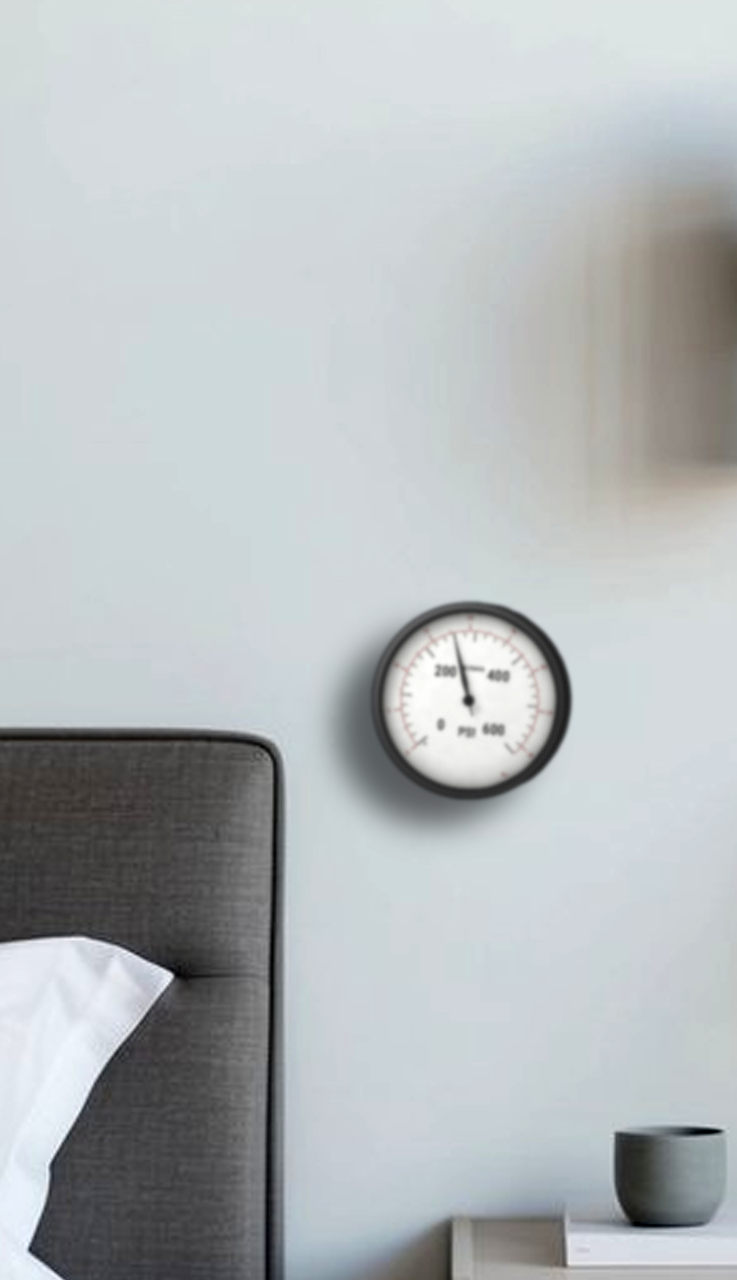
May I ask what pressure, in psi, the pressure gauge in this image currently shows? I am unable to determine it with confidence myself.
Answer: 260 psi
